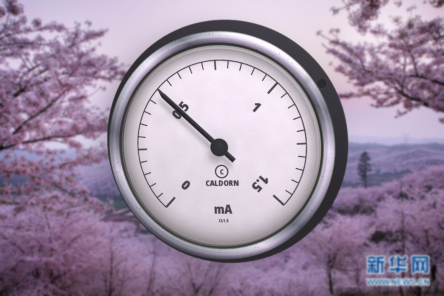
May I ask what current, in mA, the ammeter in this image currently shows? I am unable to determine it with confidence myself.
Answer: 0.5 mA
